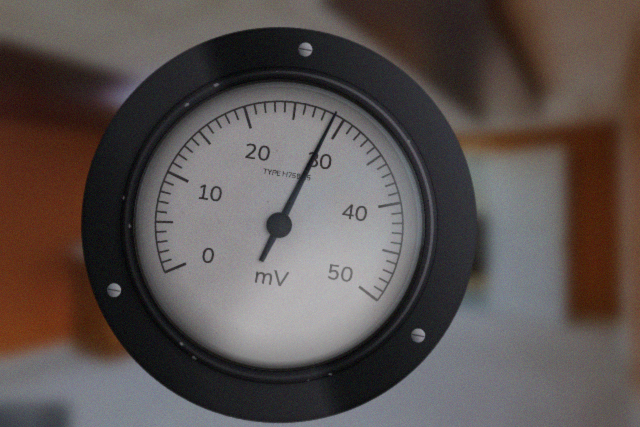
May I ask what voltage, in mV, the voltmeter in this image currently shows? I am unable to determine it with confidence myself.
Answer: 29 mV
